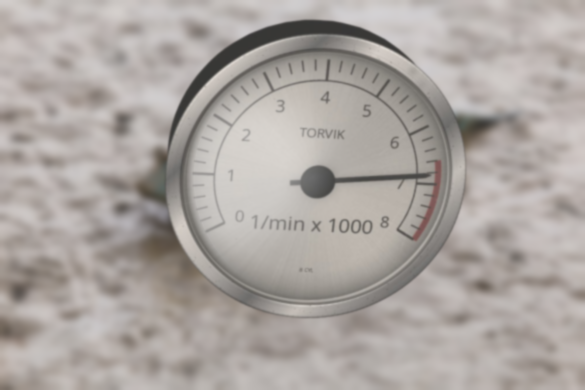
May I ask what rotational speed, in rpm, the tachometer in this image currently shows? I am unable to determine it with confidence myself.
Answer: 6800 rpm
